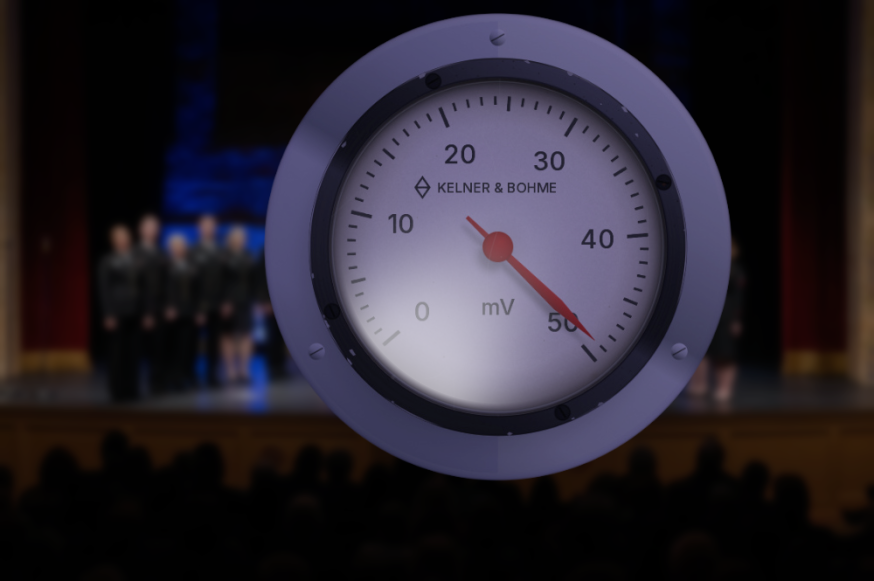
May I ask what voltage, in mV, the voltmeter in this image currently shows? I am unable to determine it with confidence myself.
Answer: 49 mV
